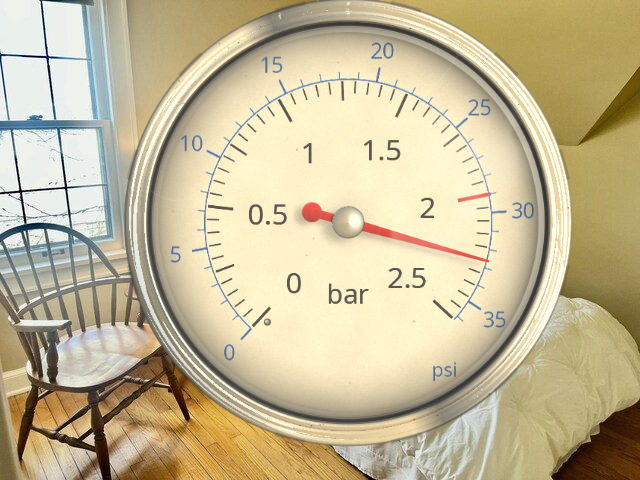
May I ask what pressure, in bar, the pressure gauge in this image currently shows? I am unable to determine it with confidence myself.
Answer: 2.25 bar
